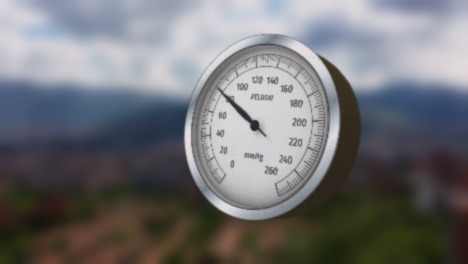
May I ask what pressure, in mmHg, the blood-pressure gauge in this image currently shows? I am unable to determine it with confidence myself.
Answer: 80 mmHg
